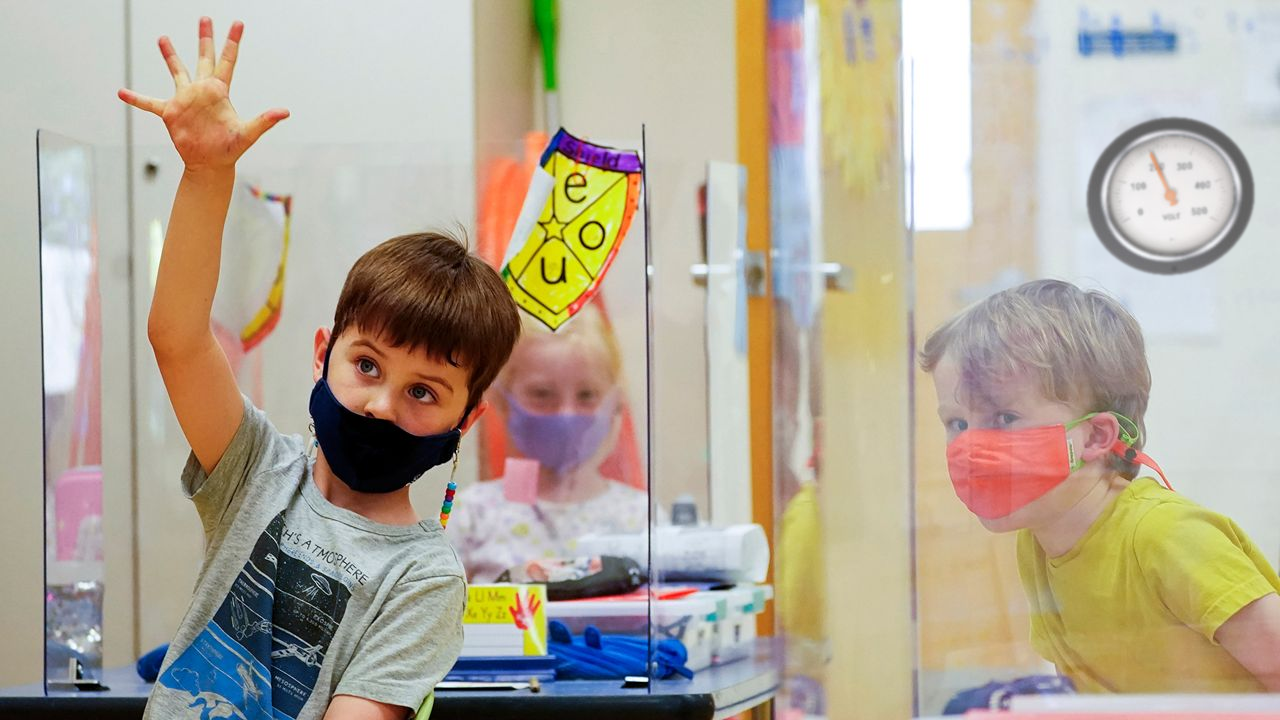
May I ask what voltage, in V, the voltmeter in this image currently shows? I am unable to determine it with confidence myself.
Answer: 200 V
